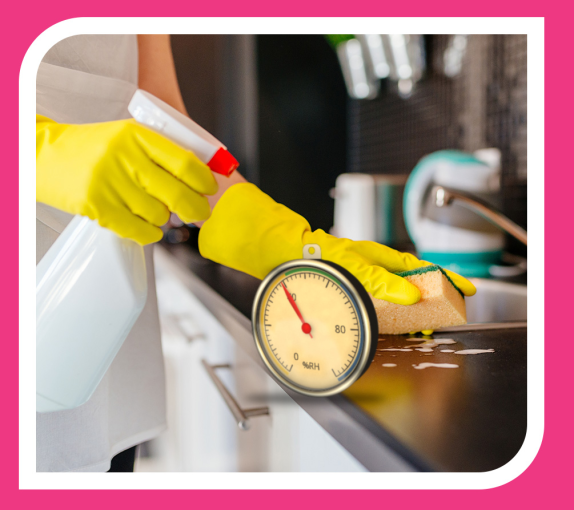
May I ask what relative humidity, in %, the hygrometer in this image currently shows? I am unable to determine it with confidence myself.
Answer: 40 %
